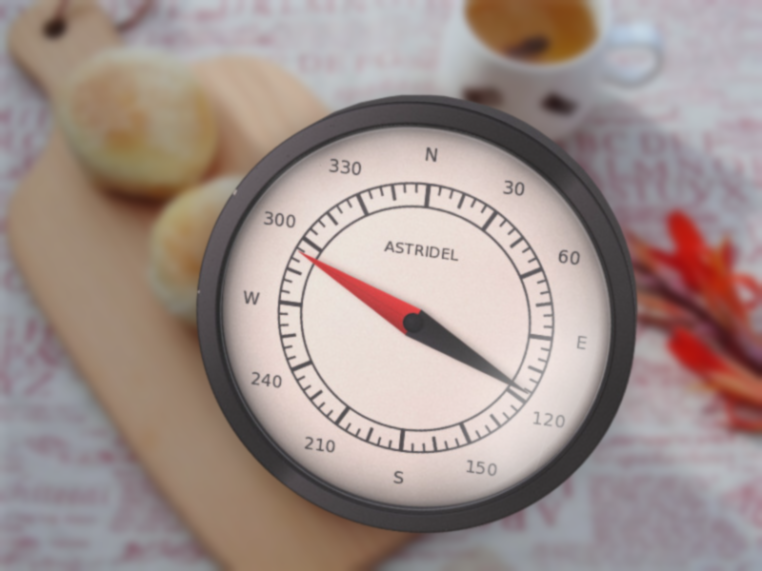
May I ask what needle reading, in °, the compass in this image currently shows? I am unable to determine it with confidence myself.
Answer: 295 °
